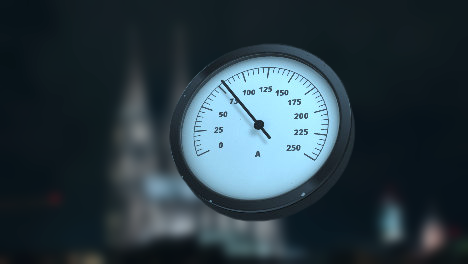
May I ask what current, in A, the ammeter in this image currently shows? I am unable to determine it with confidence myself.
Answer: 80 A
